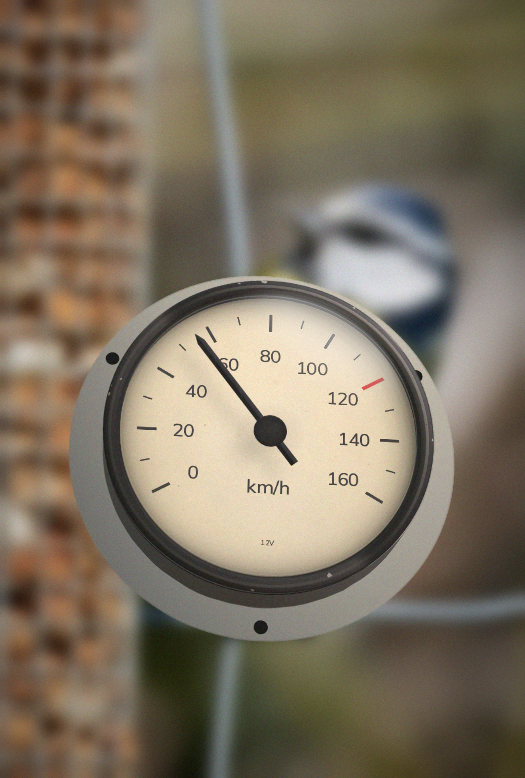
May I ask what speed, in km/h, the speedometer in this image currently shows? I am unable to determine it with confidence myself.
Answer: 55 km/h
